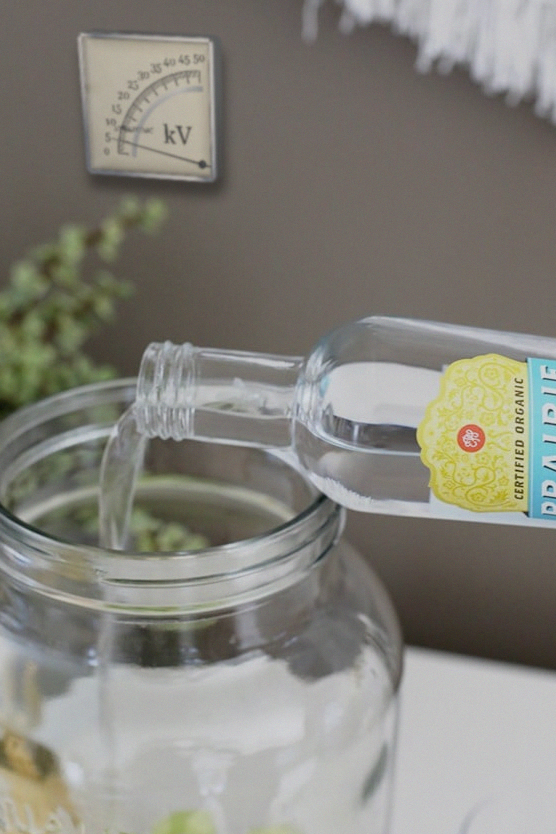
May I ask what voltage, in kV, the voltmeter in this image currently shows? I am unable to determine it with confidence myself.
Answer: 5 kV
